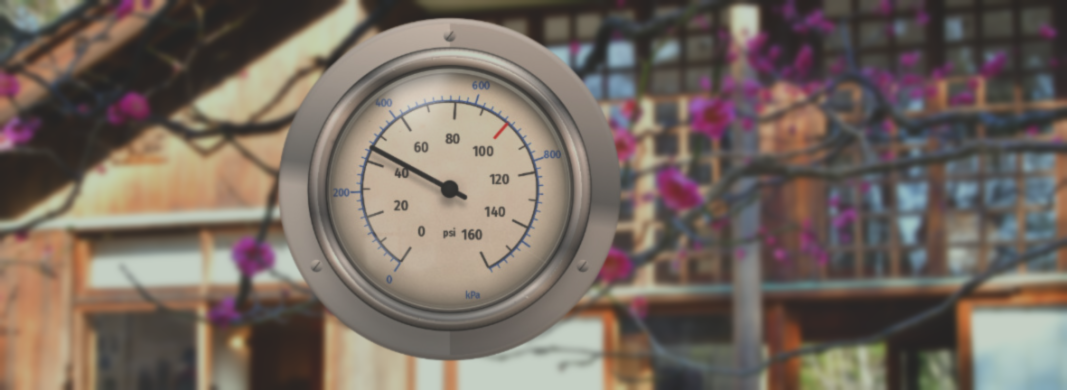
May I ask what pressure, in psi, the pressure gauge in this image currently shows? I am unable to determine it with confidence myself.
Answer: 45 psi
